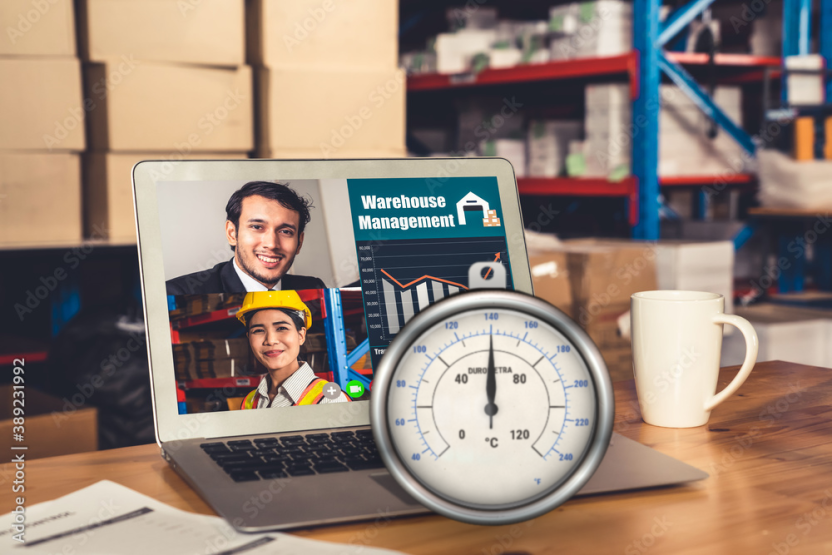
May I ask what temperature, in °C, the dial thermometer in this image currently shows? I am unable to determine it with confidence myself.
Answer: 60 °C
